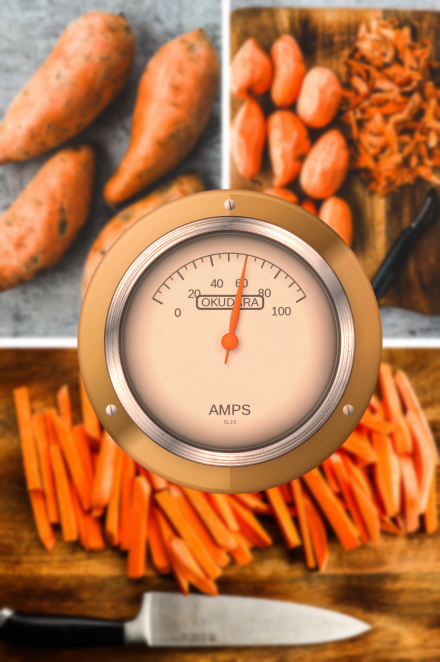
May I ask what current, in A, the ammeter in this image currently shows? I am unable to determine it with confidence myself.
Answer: 60 A
